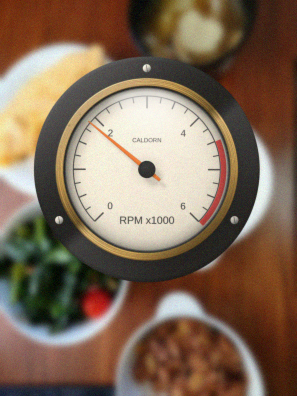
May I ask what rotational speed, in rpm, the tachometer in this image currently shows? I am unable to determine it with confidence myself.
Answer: 1875 rpm
